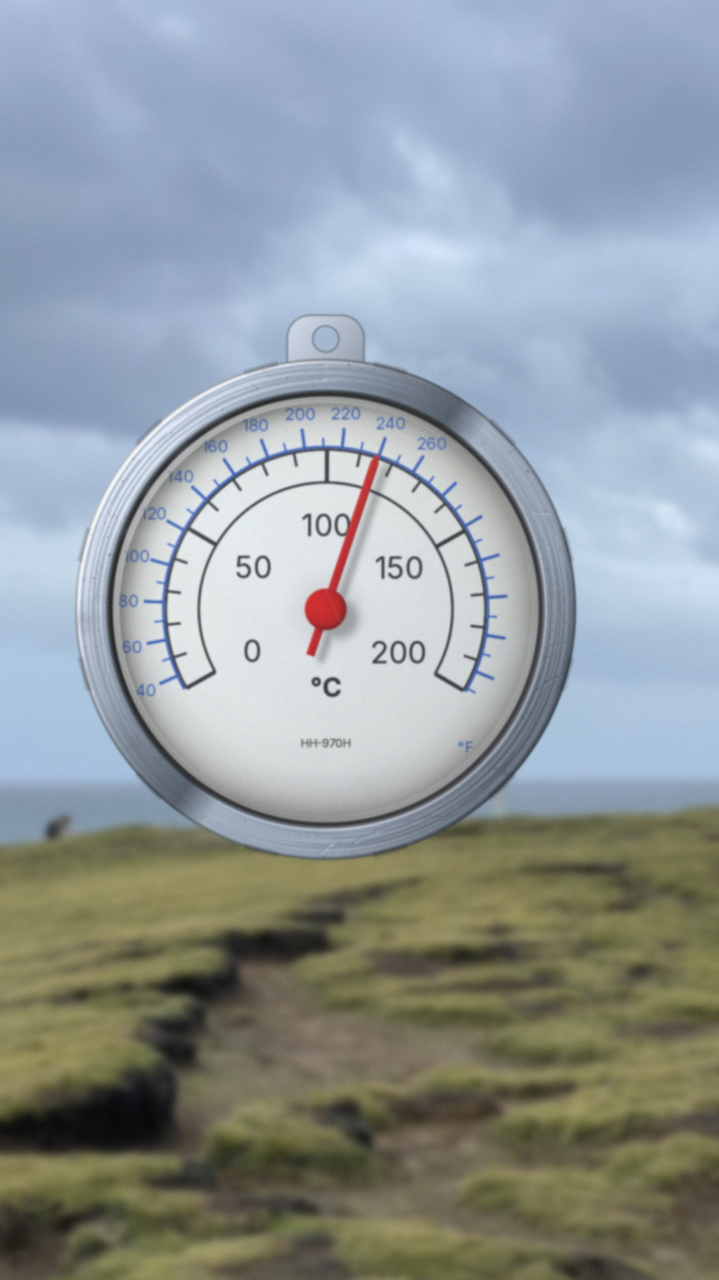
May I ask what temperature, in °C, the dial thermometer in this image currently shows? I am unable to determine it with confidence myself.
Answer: 115 °C
